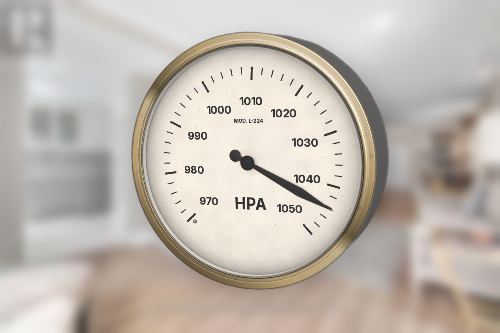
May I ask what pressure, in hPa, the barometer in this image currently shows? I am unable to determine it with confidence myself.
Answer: 1044 hPa
